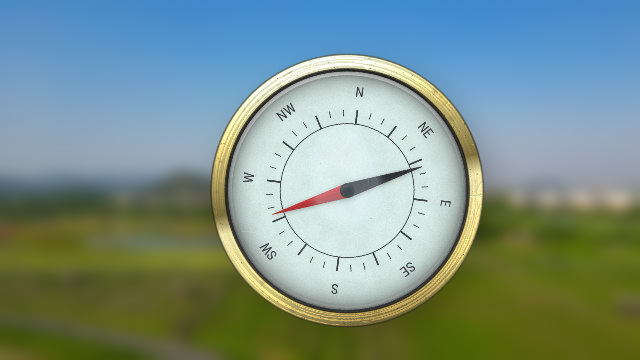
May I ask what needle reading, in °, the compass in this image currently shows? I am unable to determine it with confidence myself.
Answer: 245 °
